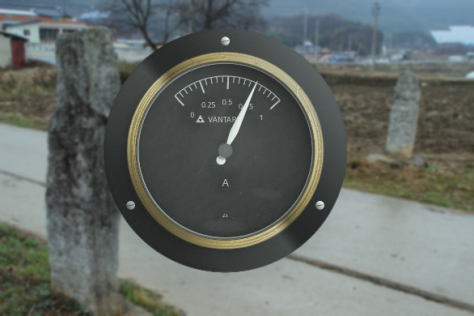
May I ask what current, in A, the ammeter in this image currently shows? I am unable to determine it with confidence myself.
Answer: 0.75 A
